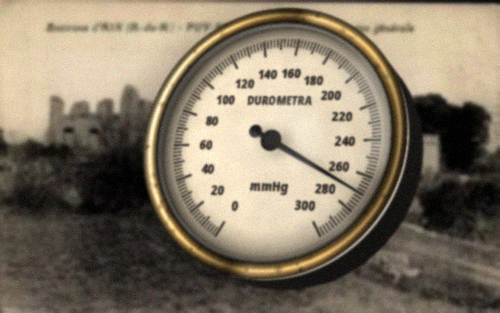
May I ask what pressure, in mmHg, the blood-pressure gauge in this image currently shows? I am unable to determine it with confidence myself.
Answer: 270 mmHg
